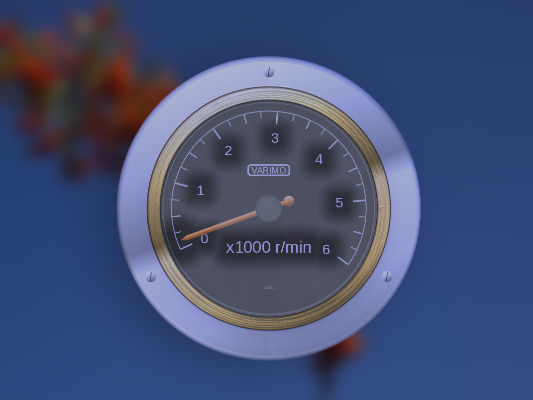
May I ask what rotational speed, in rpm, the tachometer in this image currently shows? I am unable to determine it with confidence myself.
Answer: 125 rpm
